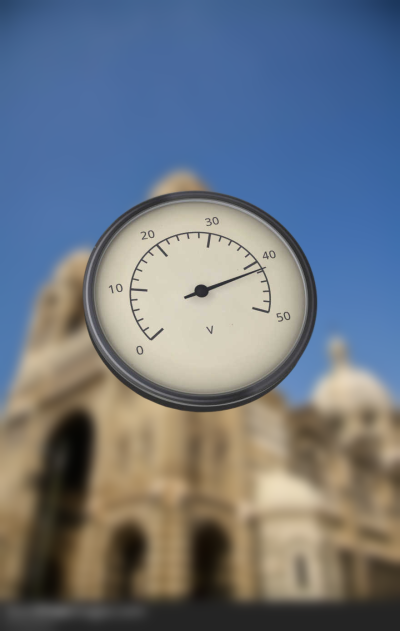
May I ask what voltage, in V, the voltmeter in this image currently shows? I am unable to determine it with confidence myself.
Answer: 42 V
